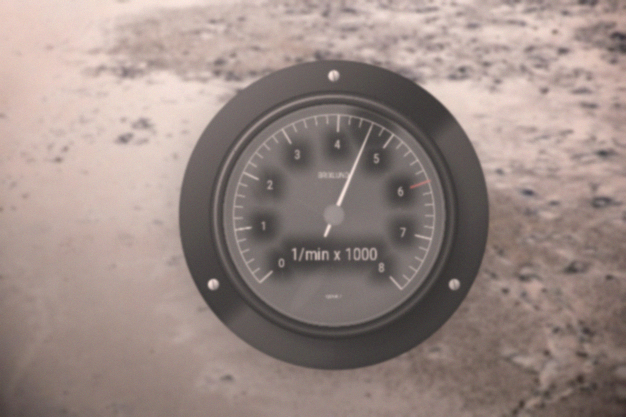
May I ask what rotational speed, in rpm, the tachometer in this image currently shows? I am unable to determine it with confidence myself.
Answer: 4600 rpm
